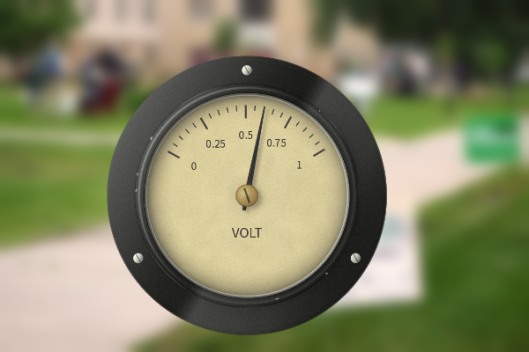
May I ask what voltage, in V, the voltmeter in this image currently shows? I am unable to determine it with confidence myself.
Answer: 0.6 V
